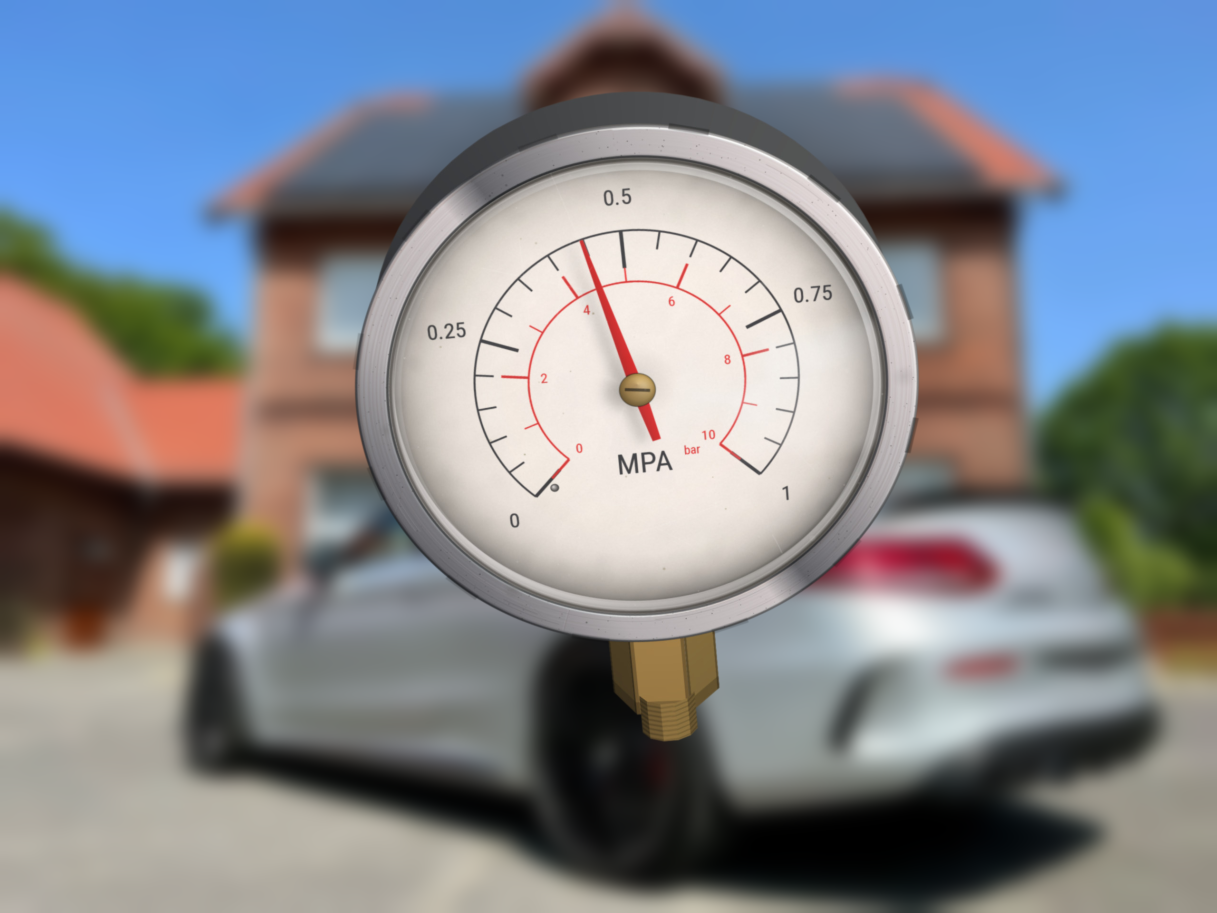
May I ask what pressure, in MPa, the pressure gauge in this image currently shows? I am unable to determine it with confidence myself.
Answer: 0.45 MPa
